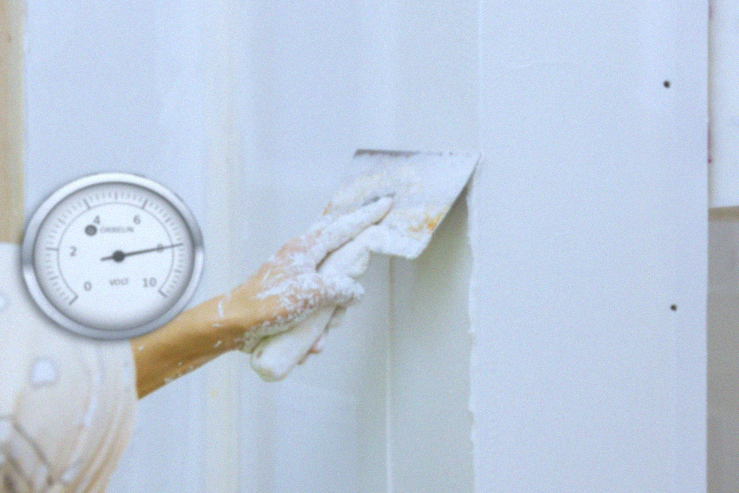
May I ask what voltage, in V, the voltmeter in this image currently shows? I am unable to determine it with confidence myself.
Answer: 8 V
